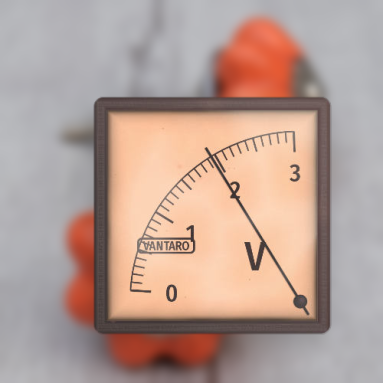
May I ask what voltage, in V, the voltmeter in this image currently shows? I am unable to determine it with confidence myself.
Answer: 1.95 V
